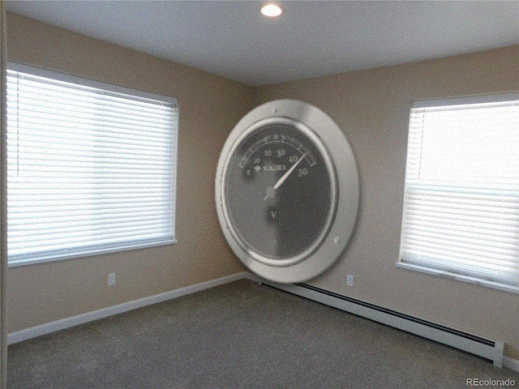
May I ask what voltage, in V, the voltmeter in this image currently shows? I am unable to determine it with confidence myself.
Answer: 45 V
